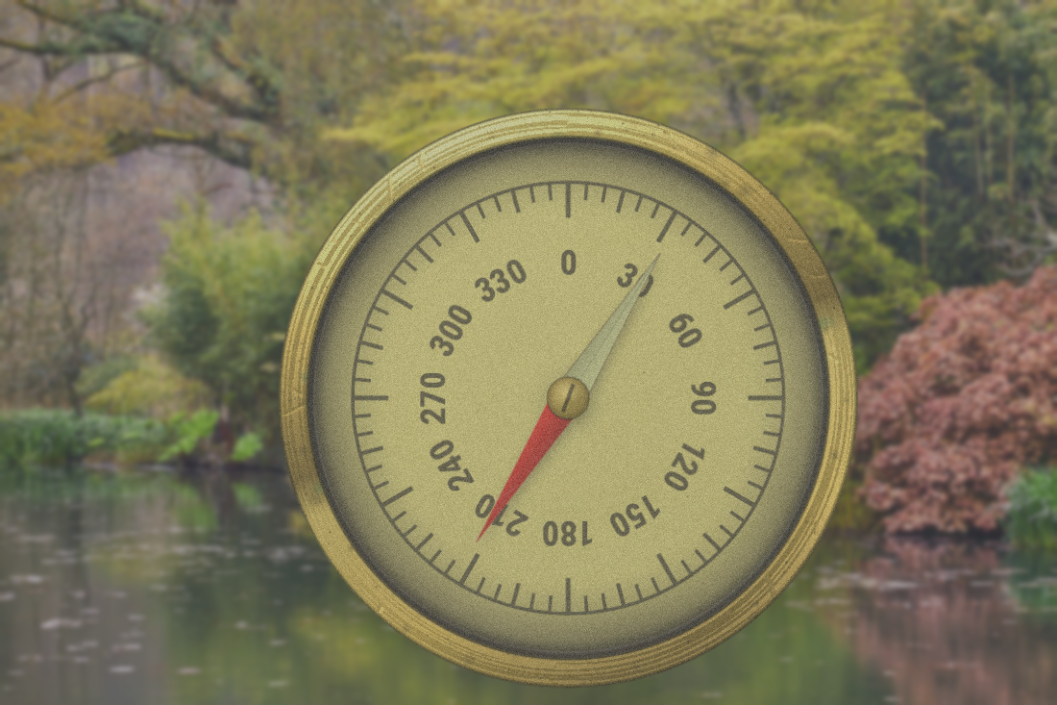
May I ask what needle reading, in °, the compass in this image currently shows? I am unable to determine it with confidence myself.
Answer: 212.5 °
